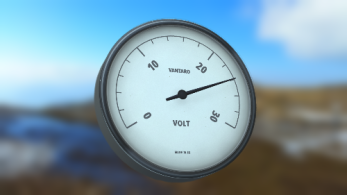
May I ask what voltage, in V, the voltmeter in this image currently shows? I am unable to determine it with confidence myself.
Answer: 24 V
